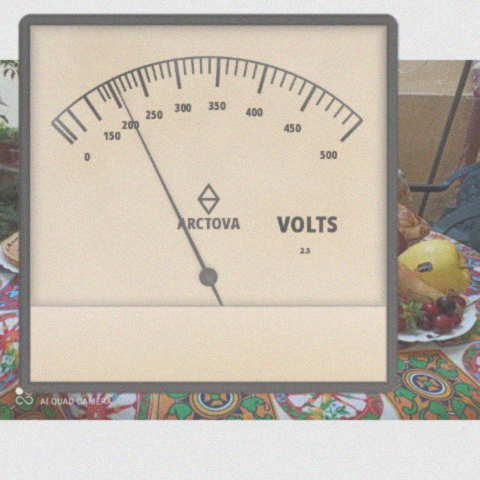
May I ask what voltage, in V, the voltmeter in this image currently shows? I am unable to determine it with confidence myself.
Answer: 210 V
